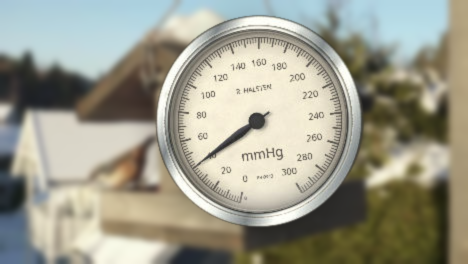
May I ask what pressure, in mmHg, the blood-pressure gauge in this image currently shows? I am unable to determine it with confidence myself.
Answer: 40 mmHg
